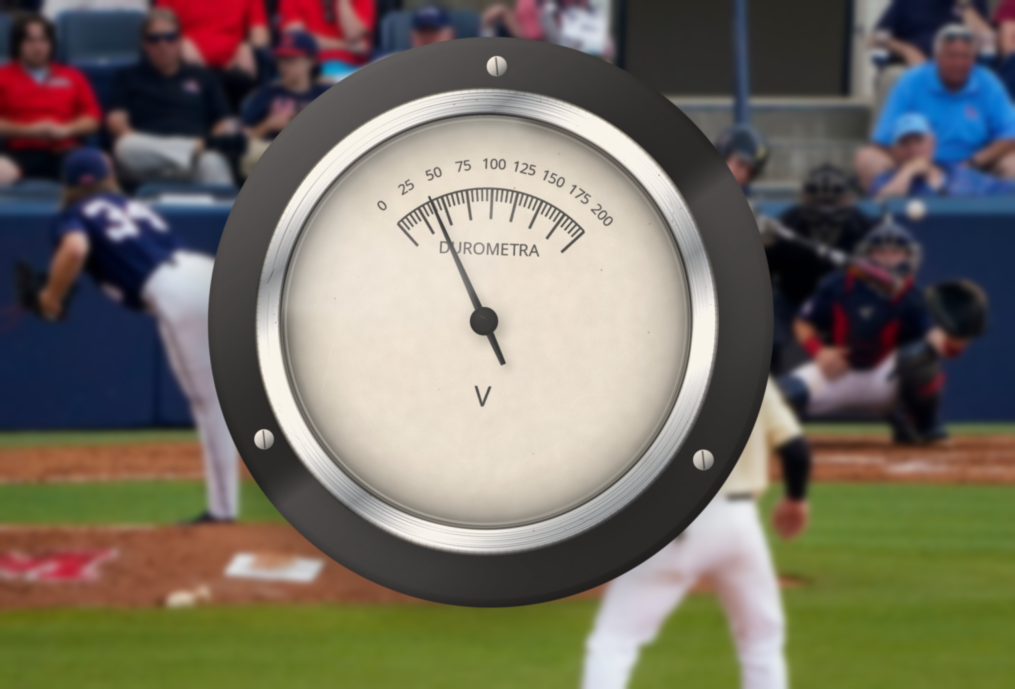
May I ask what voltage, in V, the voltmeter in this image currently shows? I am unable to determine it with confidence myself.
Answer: 40 V
